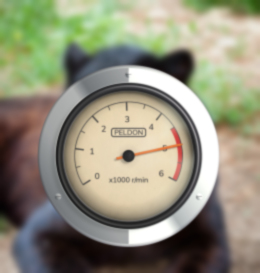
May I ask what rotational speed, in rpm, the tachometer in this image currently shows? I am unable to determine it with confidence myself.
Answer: 5000 rpm
